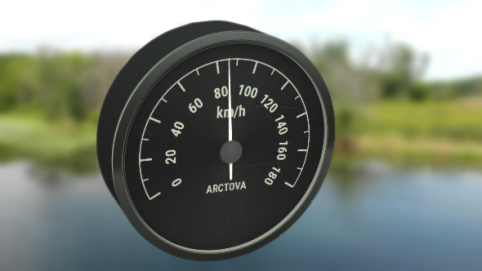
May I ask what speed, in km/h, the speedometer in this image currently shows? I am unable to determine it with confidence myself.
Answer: 85 km/h
